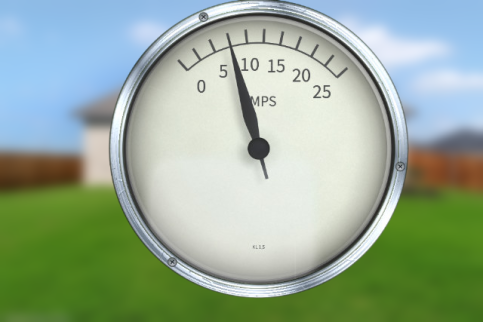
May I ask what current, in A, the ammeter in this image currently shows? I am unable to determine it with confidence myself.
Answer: 7.5 A
